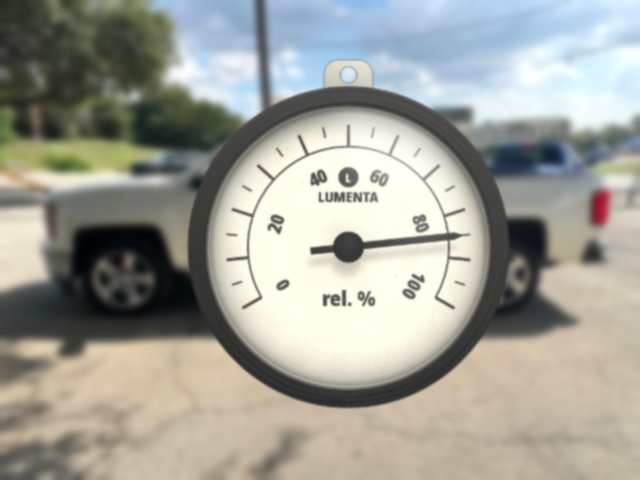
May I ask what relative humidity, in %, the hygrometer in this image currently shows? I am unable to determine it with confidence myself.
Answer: 85 %
